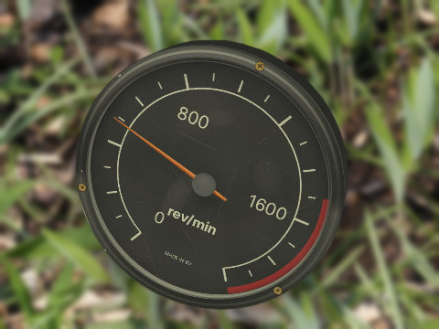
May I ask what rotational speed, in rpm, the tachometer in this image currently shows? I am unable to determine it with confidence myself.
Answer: 500 rpm
